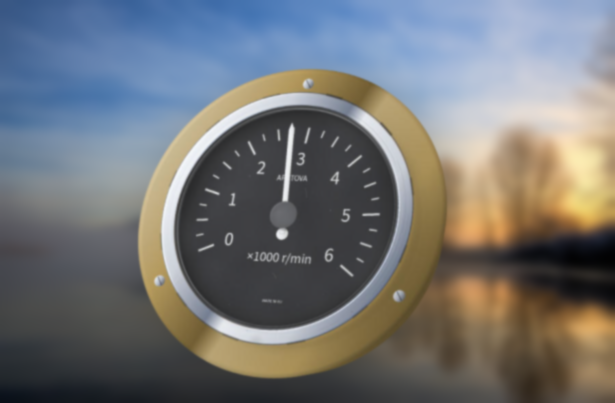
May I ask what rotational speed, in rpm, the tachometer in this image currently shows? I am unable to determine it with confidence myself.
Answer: 2750 rpm
